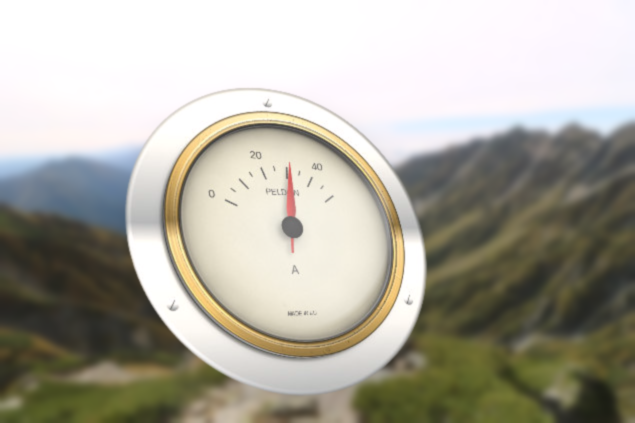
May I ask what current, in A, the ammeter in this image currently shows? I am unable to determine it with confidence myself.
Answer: 30 A
